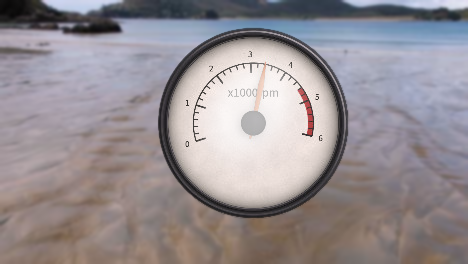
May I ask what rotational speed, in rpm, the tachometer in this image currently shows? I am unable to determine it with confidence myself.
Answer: 3400 rpm
